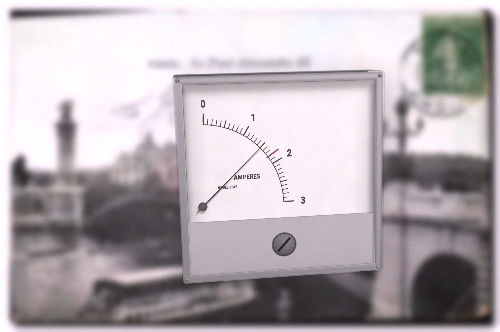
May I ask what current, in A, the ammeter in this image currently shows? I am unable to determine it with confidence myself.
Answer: 1.5 A
